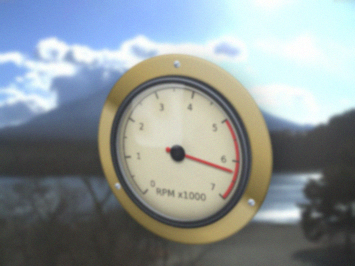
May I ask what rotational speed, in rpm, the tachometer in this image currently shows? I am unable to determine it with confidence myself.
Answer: 6250 rpm
